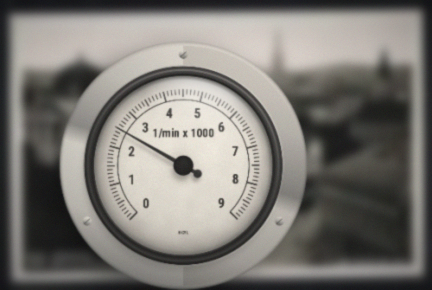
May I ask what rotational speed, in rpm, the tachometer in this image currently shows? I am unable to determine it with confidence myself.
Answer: 2500 rpm
